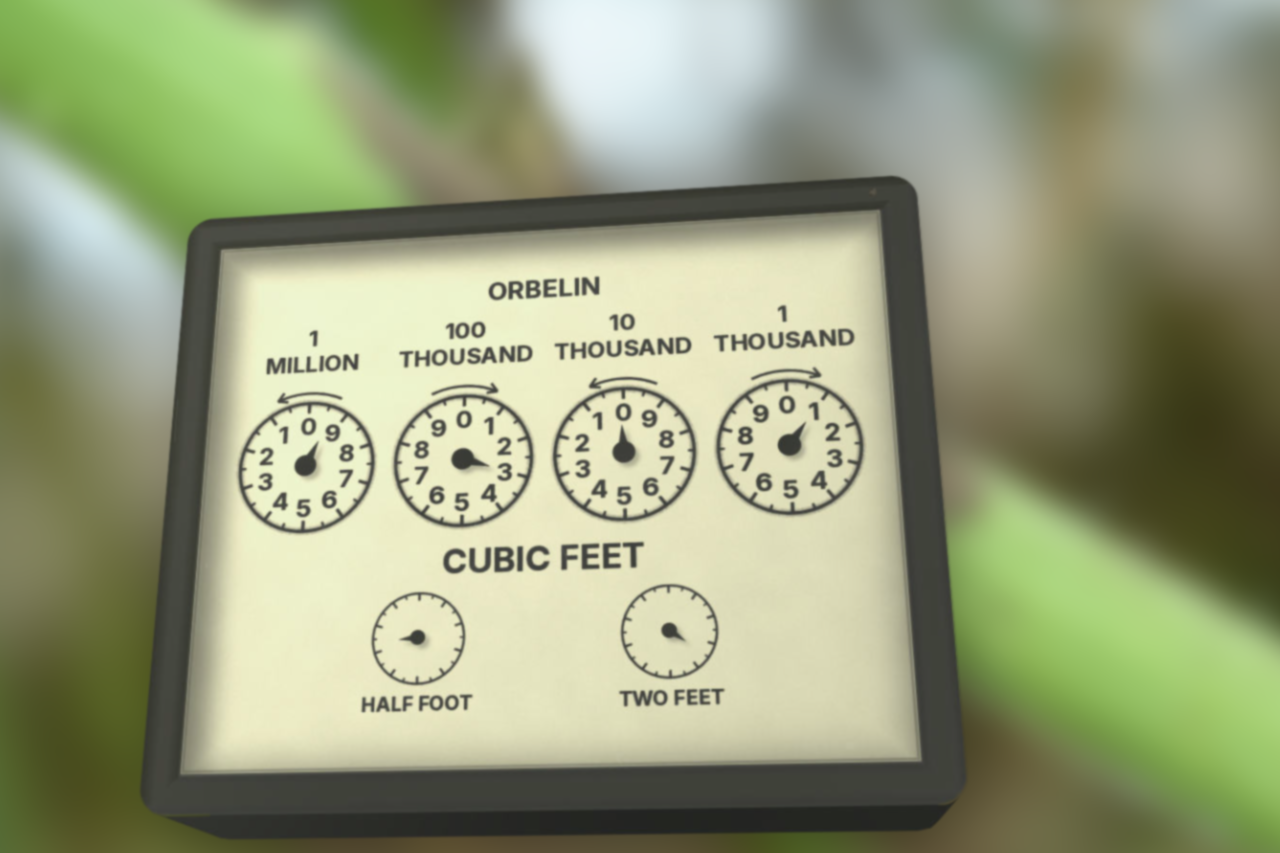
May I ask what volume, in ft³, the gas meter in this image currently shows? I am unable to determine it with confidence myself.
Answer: 930100 ft³
